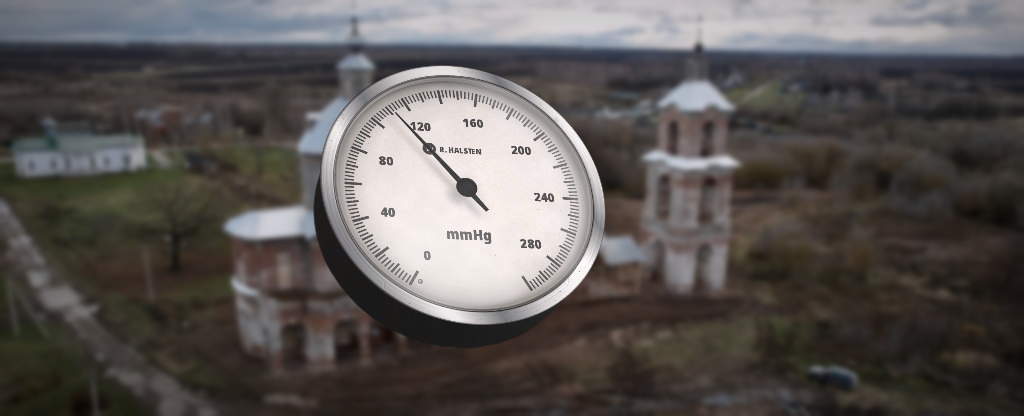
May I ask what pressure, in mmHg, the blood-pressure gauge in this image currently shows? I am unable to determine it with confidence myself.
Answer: 110 mmHg
